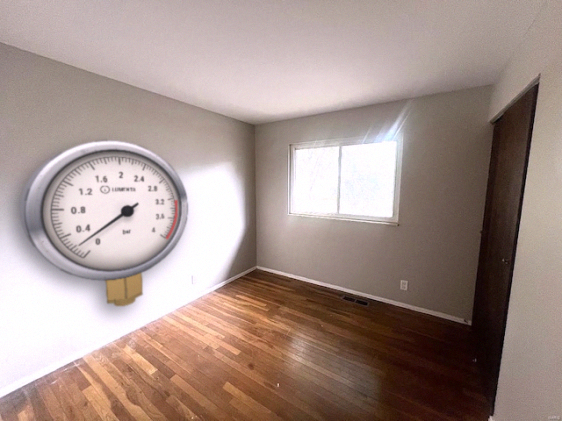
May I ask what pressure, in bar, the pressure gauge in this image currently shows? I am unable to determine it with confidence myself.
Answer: 0.2 bar
